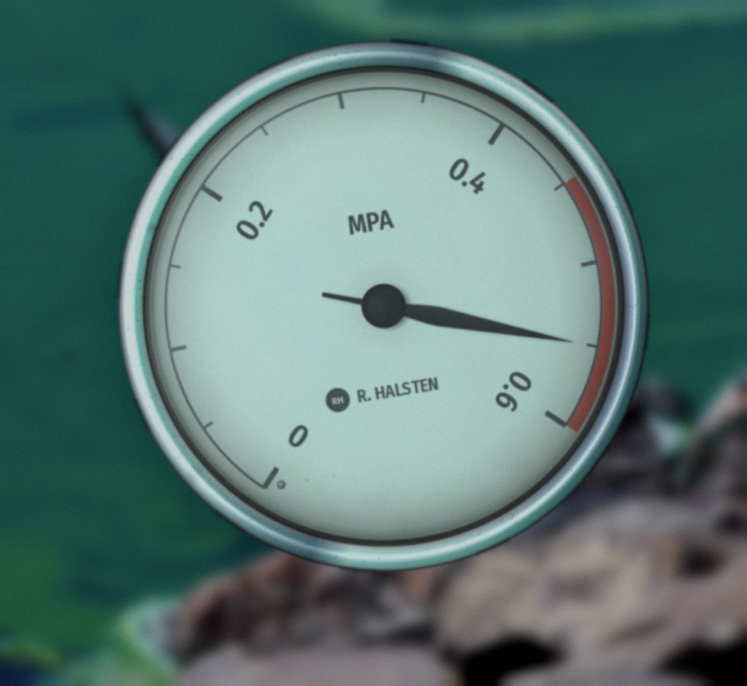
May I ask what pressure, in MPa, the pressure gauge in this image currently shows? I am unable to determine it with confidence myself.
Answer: 0.55 MPa
